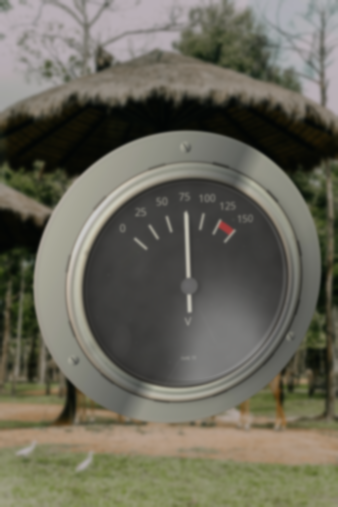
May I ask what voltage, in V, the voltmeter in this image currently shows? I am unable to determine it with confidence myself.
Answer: 75 V
